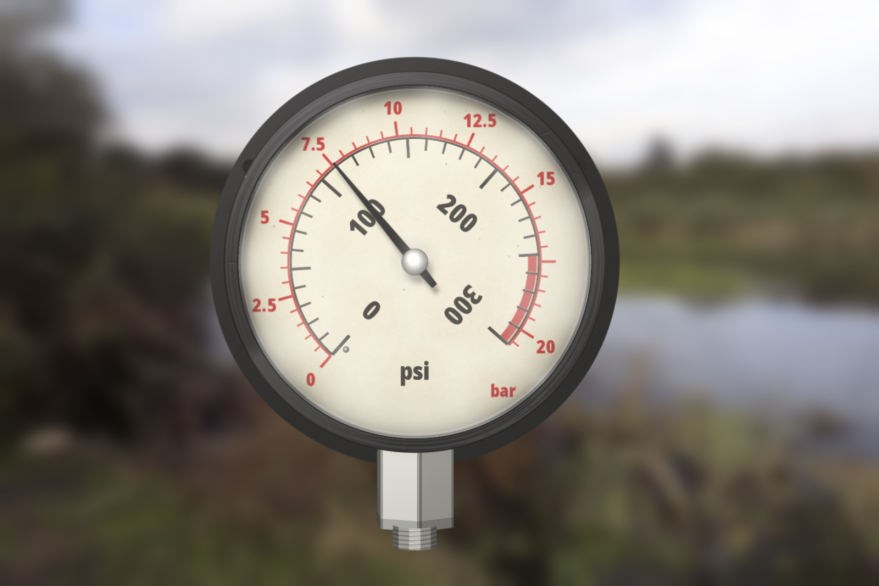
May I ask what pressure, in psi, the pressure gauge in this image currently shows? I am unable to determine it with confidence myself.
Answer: 110 psi
